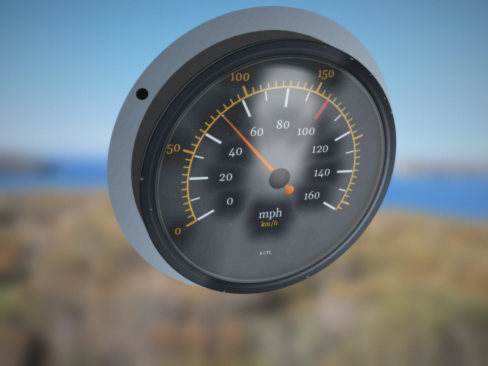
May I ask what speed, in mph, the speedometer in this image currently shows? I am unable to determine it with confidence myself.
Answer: 50 mph
